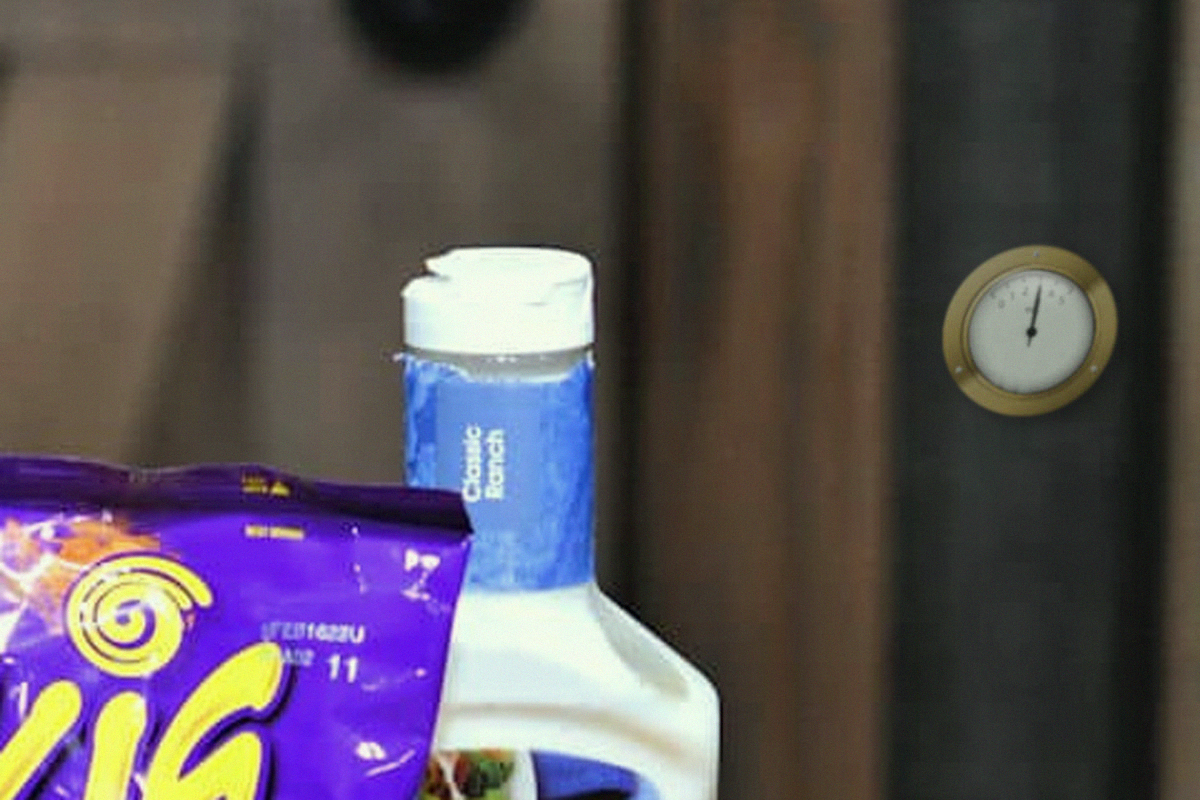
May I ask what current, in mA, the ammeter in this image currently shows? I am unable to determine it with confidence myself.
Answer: 3 mA
